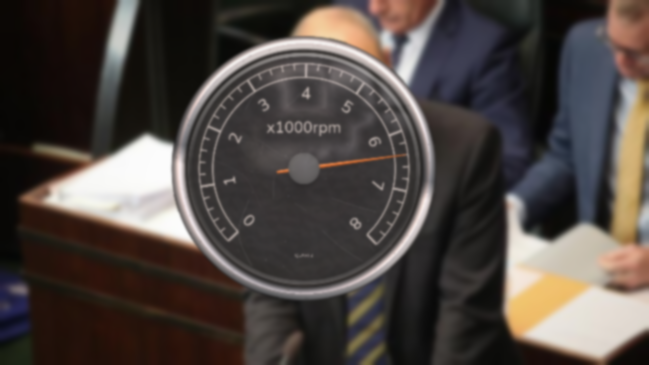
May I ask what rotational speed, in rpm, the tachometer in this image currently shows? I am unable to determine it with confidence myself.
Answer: 6400 rpm
